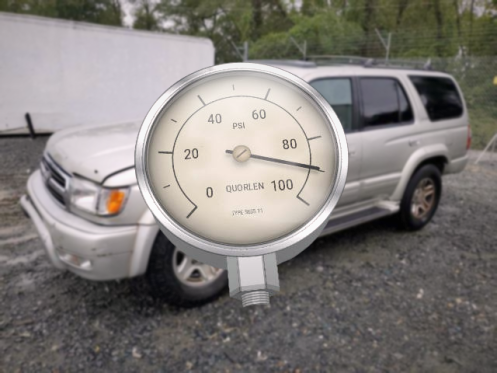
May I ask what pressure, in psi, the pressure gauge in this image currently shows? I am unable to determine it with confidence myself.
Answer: 90 psi
